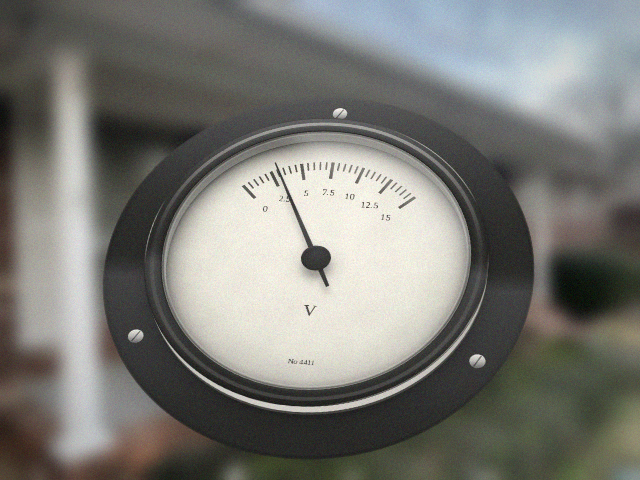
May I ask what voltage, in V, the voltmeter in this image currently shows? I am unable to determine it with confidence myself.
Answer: 3 V
